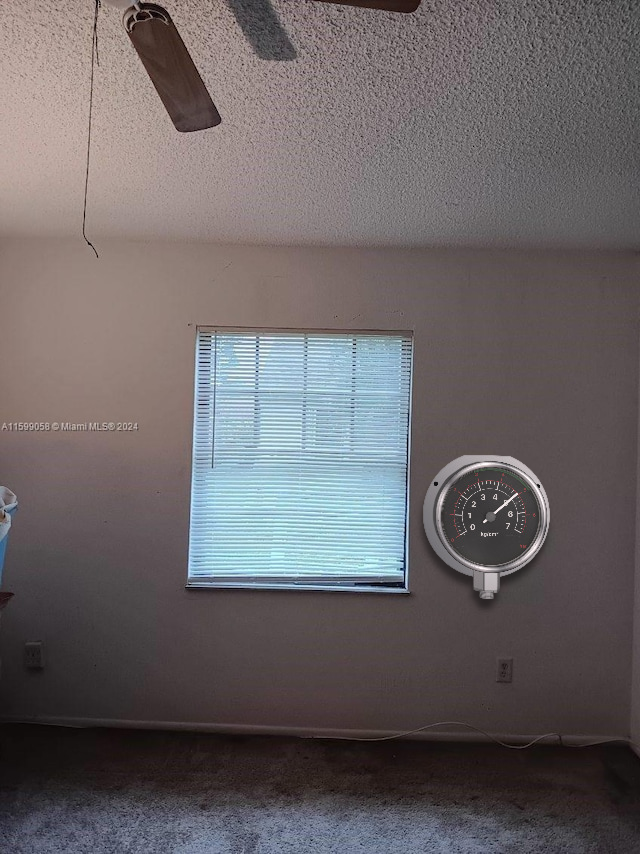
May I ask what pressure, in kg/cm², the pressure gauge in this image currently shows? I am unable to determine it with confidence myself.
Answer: 5 kg/cm²
